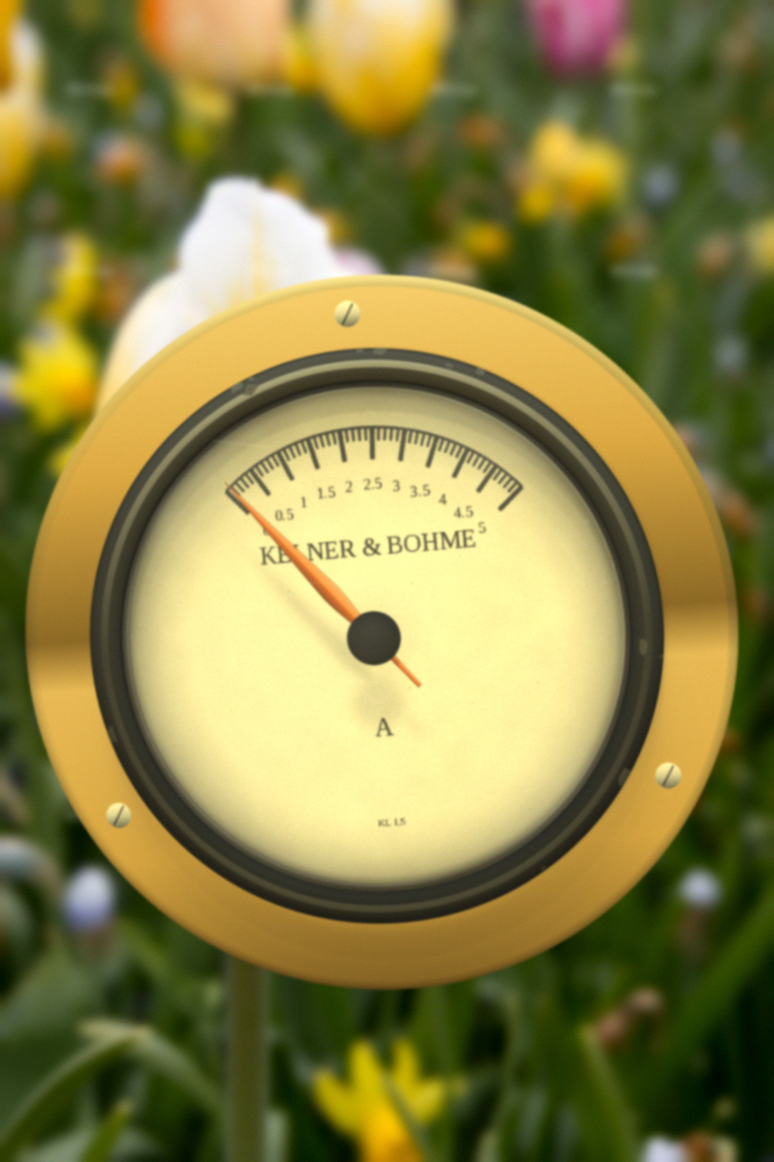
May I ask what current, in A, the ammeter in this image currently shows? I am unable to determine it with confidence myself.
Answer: 0.1 A
